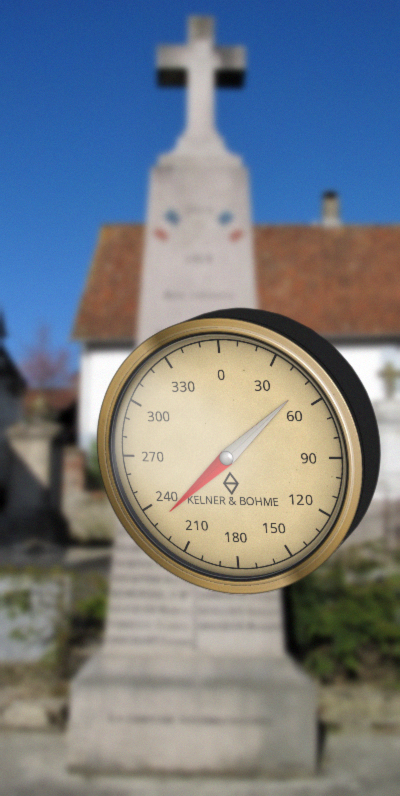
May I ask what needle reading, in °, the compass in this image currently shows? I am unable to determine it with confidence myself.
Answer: 230 °
